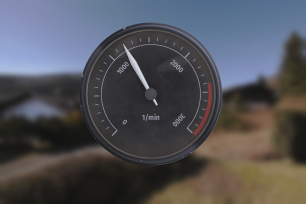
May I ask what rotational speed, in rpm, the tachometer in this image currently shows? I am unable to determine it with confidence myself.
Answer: 1200 rpm
